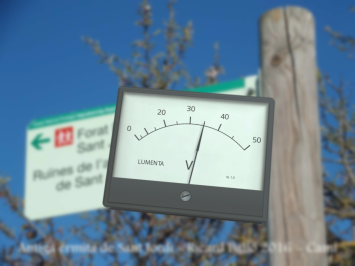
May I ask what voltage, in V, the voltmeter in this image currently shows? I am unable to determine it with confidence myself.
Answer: 35 V
